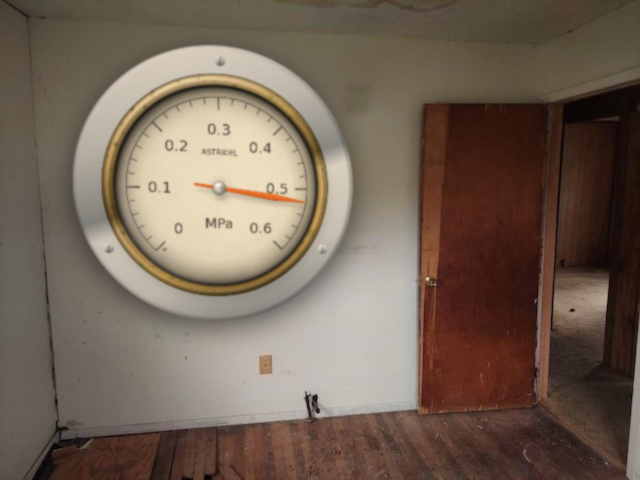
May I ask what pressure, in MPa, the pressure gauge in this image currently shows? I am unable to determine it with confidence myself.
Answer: 0.52 MPa
